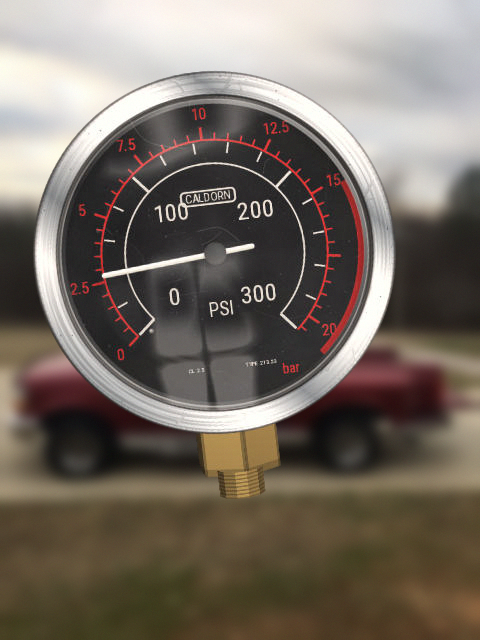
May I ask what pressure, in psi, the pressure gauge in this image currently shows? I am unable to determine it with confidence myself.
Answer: 40 psi
